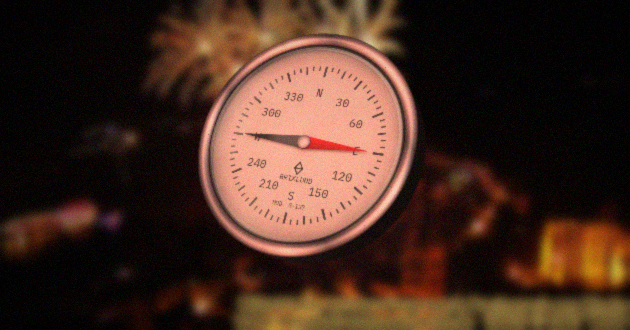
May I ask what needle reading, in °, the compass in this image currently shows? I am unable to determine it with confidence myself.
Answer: 90 °
